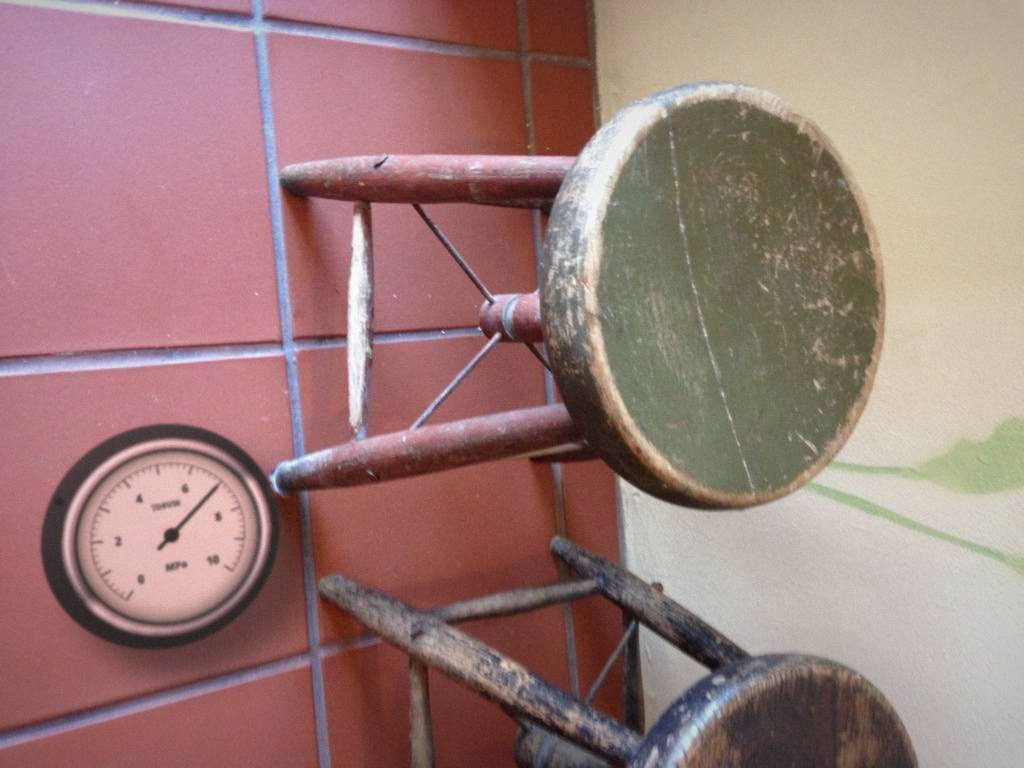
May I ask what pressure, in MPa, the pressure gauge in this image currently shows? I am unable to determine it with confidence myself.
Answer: 7 MPa
